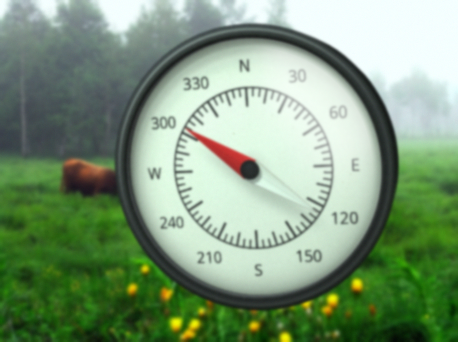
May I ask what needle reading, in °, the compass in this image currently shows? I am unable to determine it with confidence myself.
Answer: 305 °
